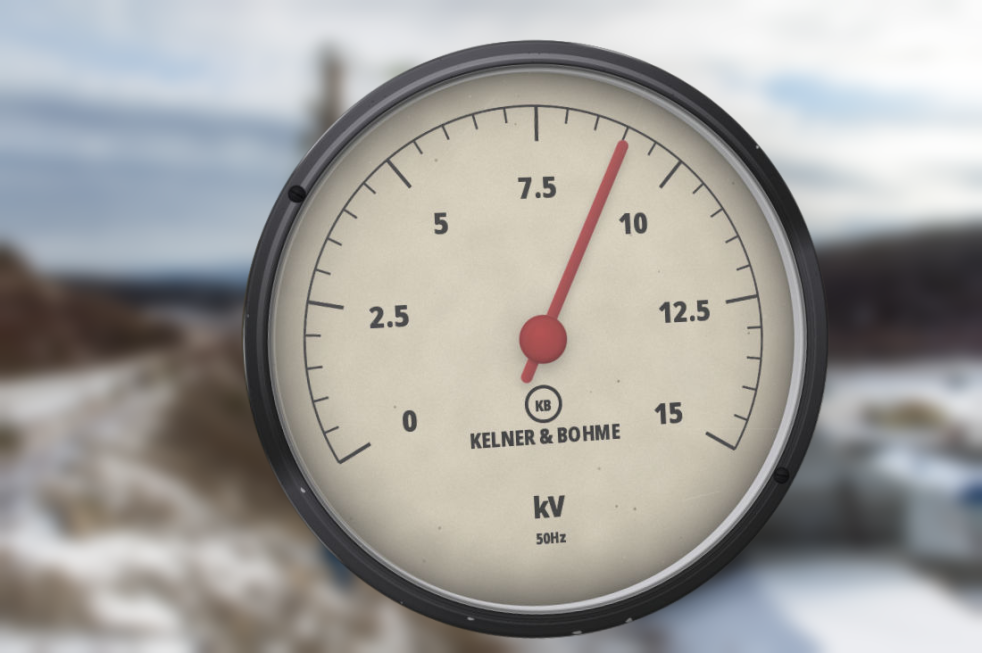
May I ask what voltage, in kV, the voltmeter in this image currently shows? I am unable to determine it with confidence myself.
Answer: 9 kV
